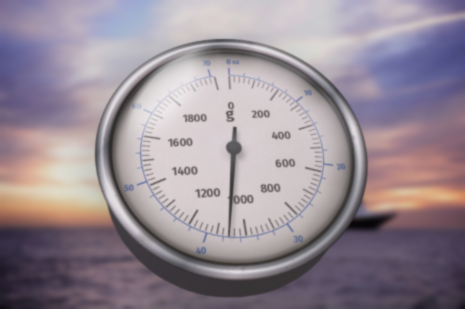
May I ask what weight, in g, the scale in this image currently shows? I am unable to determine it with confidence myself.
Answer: 1060 g
